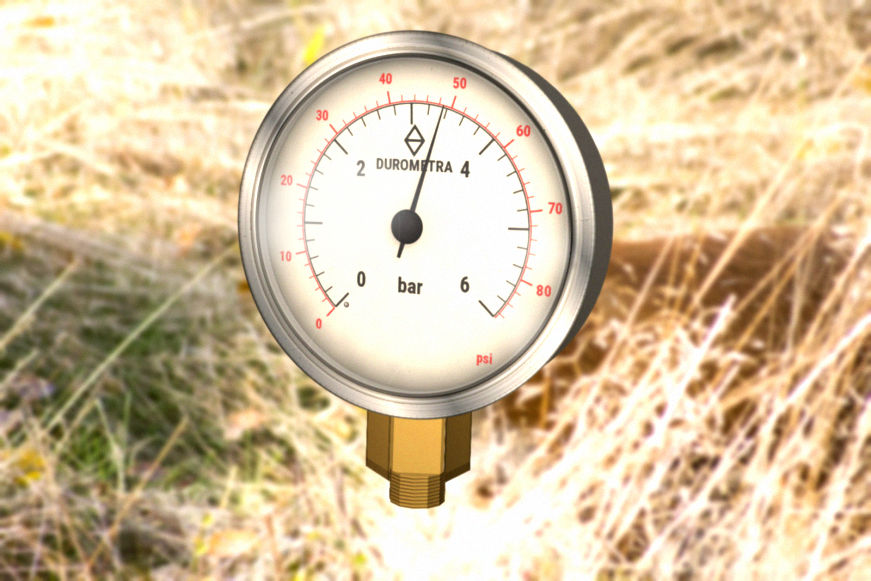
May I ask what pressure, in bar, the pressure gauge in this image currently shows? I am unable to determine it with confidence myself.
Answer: 3.4 bar
